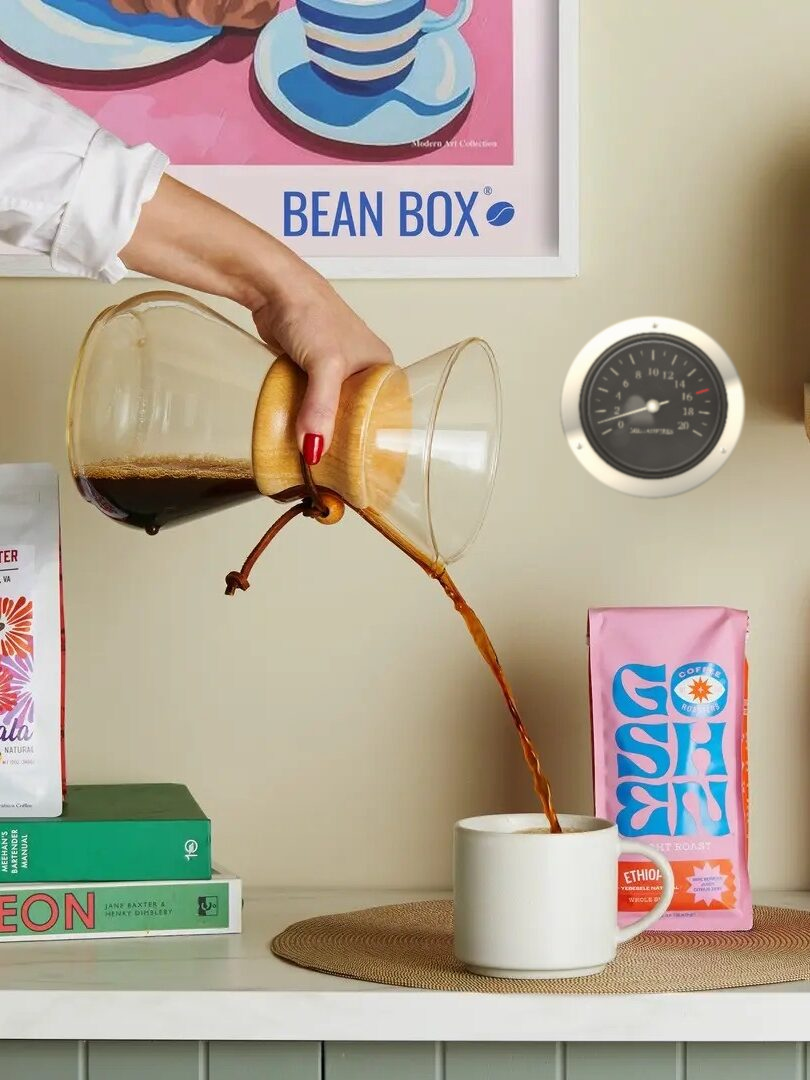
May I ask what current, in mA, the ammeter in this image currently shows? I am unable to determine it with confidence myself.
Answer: 1 mA
